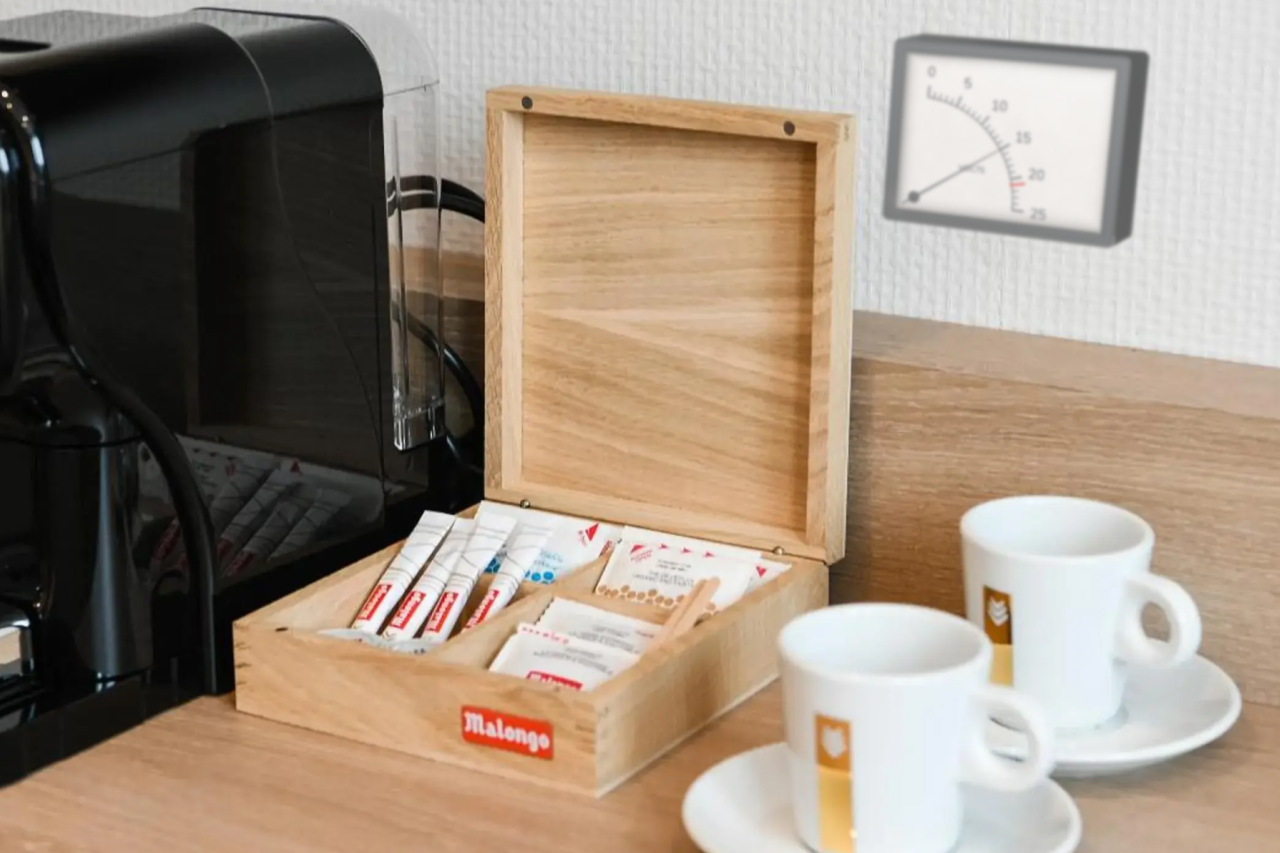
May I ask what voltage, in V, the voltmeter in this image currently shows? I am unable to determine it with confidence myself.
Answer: 15 V
